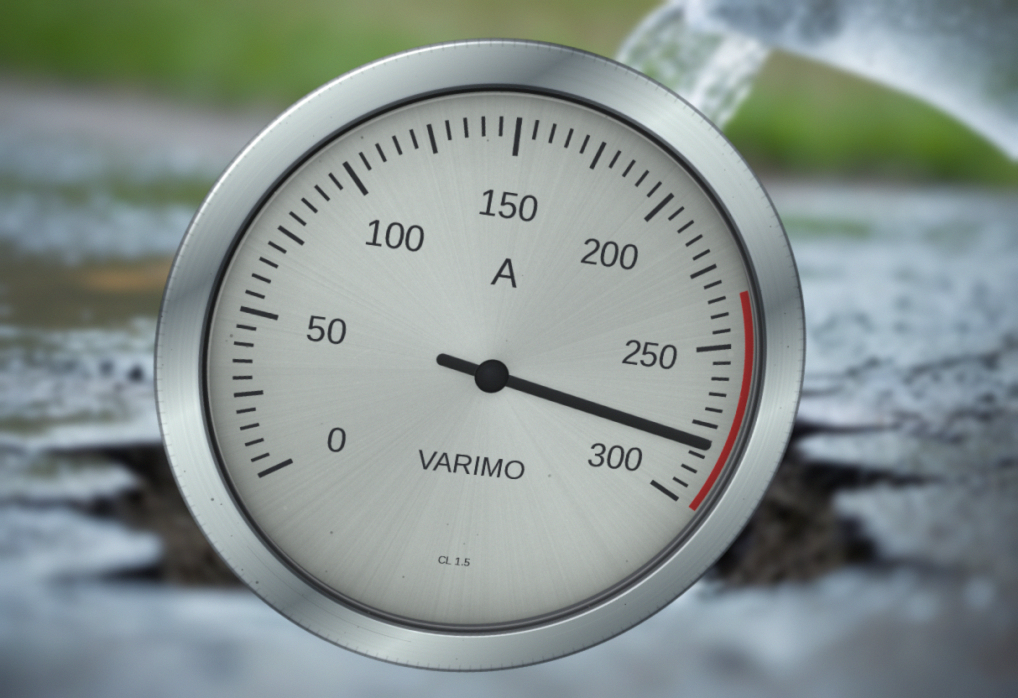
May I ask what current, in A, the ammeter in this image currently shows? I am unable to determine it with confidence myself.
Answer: 280 A
